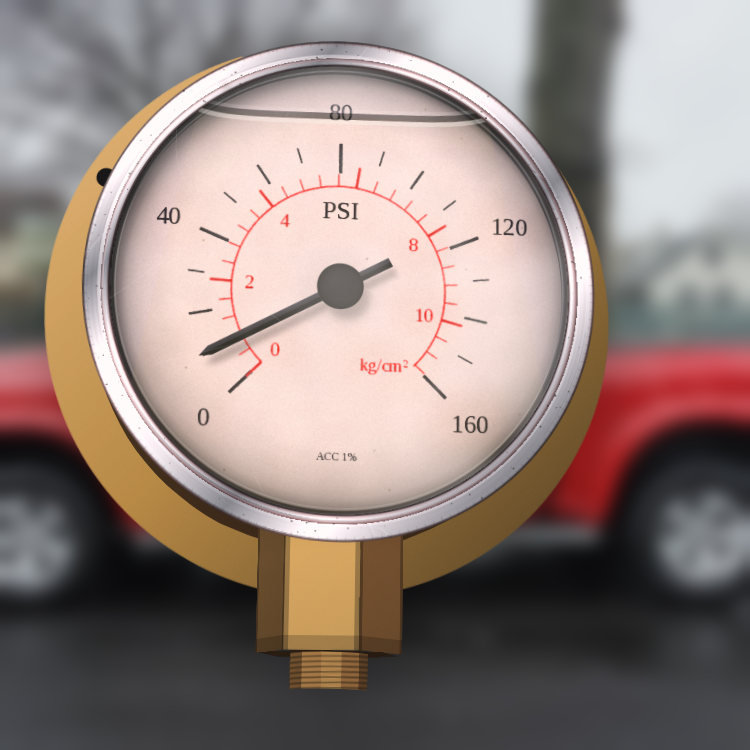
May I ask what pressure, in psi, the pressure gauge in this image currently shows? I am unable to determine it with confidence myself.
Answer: 10 psi
